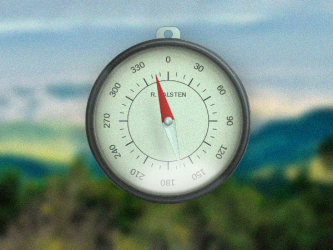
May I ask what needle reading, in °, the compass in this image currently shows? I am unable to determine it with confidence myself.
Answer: 345 °
